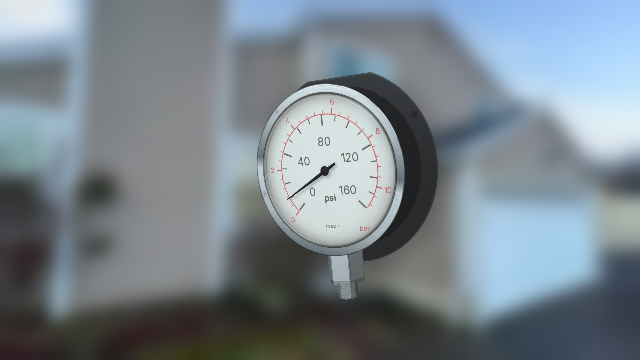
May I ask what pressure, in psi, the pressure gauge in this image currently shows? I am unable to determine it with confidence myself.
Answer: 10 psi
